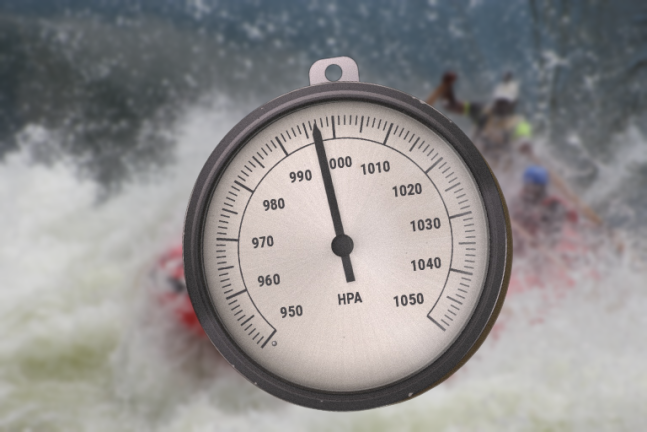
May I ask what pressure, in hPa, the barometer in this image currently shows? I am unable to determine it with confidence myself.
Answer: 997 hPa
